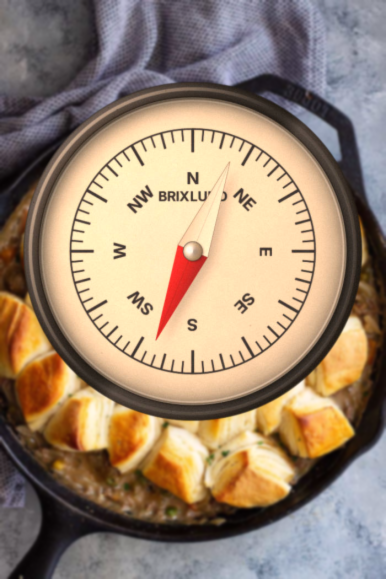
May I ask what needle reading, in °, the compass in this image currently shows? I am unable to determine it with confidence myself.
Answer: 202.5 °
